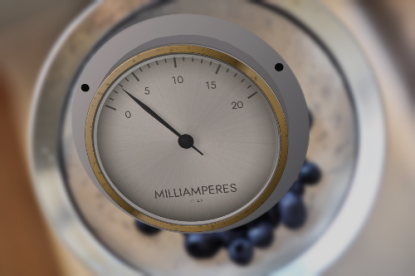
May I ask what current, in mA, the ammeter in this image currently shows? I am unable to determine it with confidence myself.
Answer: 3 mA
